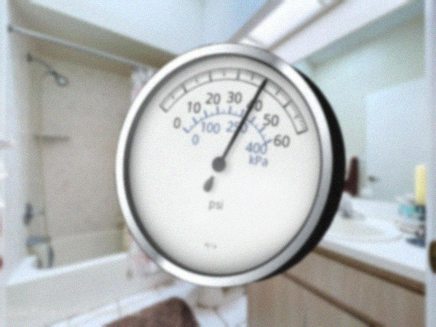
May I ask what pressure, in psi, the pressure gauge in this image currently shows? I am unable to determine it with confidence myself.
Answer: 40 psi
